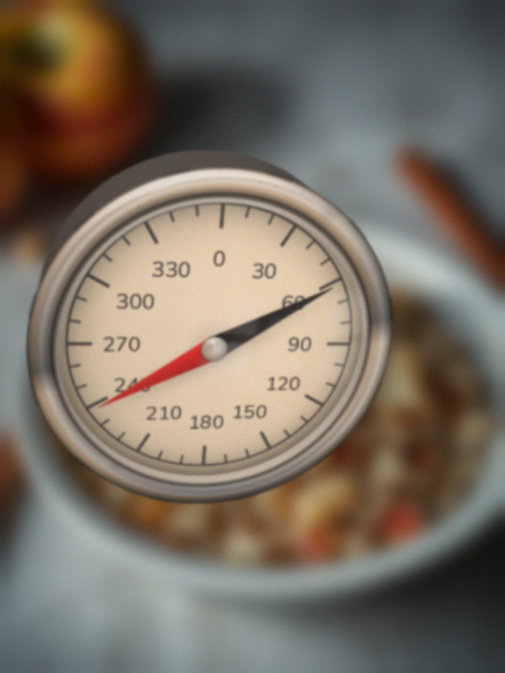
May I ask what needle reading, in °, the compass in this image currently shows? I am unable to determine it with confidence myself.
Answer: 240 °
